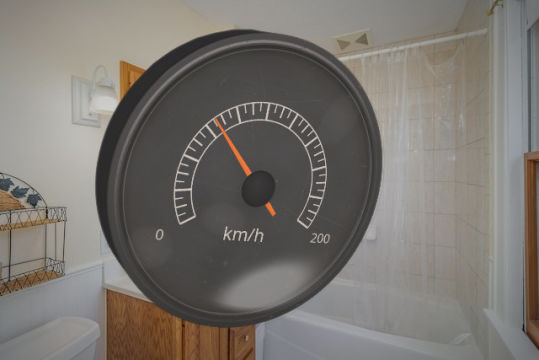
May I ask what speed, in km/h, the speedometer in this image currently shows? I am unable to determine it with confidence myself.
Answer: 65 km/h
